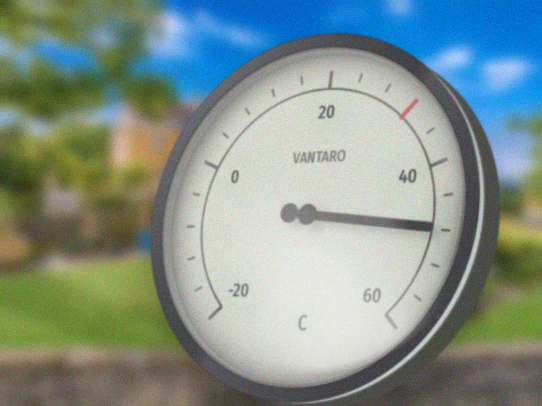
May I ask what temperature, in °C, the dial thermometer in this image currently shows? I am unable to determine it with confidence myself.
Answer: 48 °C
